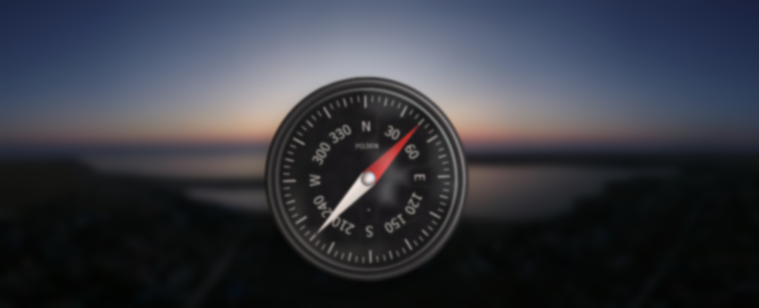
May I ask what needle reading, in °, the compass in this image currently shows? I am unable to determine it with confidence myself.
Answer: 45 °
